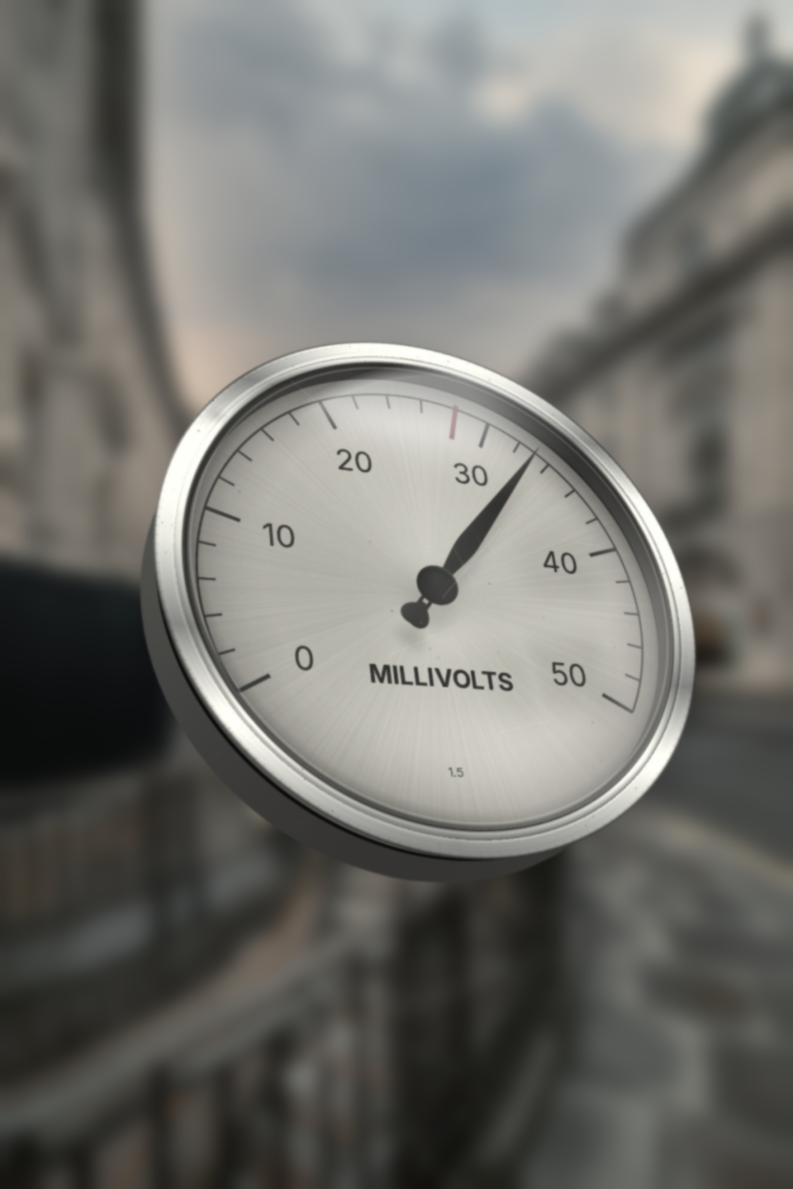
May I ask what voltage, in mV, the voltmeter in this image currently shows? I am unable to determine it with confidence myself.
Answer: 33 mV
